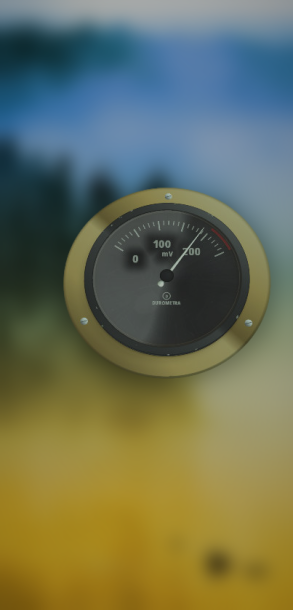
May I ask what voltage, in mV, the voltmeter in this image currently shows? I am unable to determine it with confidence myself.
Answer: 190 mV
